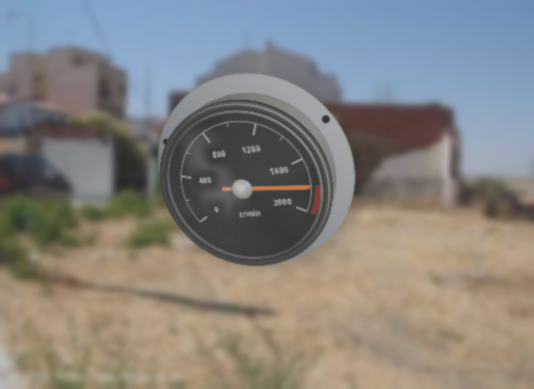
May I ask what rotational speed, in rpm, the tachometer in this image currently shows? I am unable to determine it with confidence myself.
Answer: 1800 rpm
